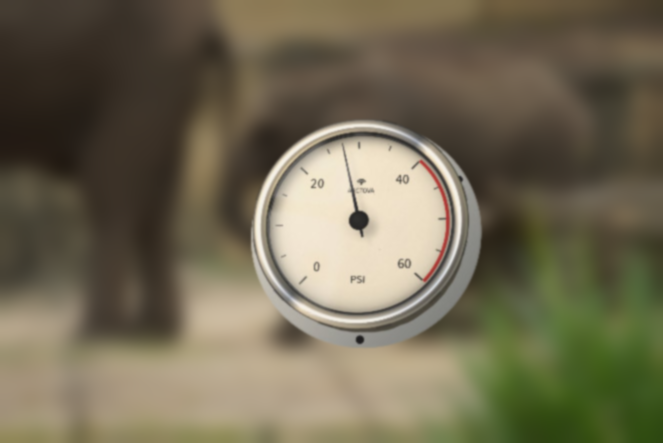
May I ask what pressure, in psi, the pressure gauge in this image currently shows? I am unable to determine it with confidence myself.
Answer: 27.5 psi
